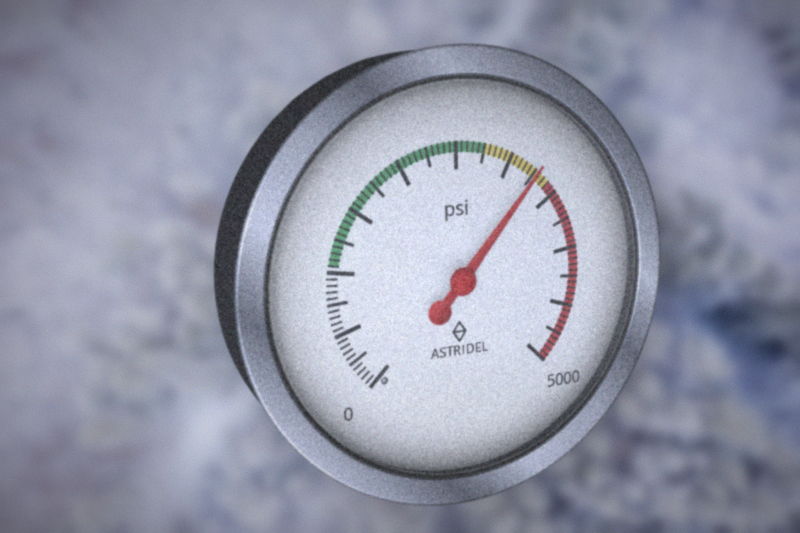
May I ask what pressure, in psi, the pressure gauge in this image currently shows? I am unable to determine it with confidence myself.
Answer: 3250 psi
